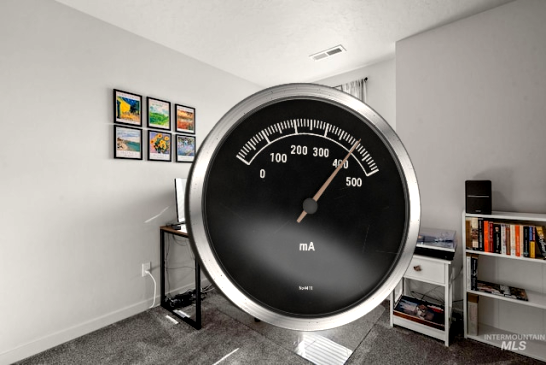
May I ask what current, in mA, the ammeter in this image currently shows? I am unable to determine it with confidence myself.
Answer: 400 mA
